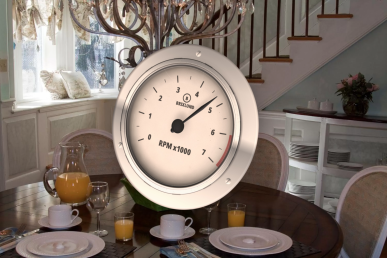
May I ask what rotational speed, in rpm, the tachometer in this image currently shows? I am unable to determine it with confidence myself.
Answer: 4750 rpm
